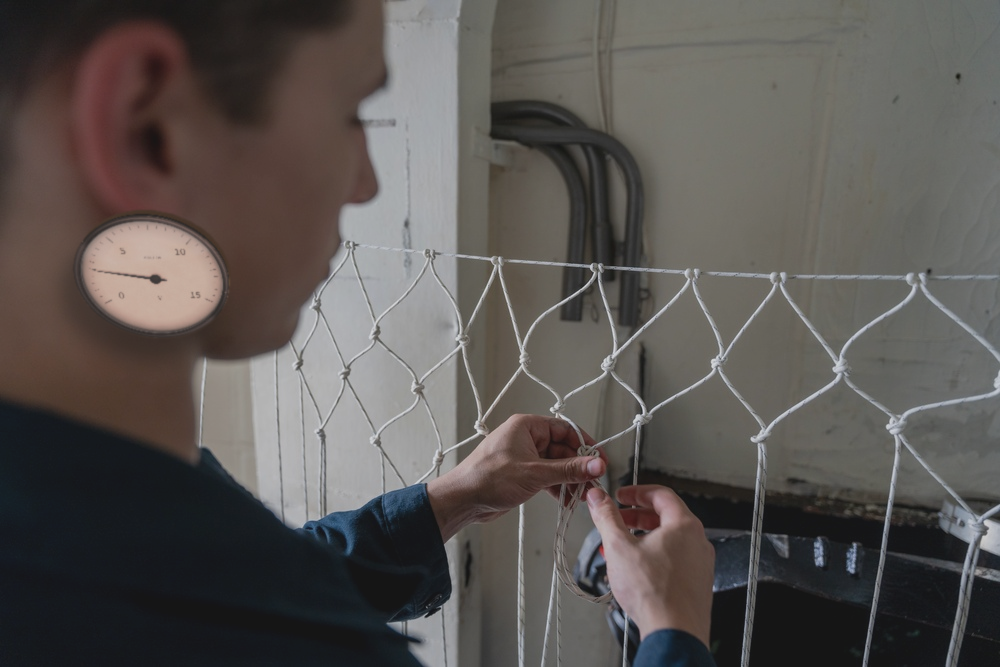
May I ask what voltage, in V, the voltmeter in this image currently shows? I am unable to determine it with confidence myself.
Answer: 2.5 V
